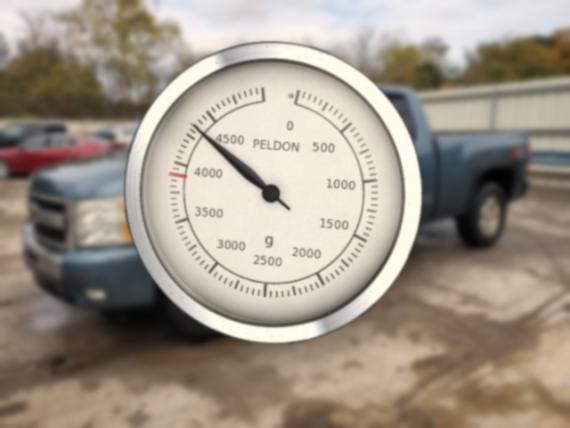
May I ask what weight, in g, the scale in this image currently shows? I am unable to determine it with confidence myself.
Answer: 4350 g
